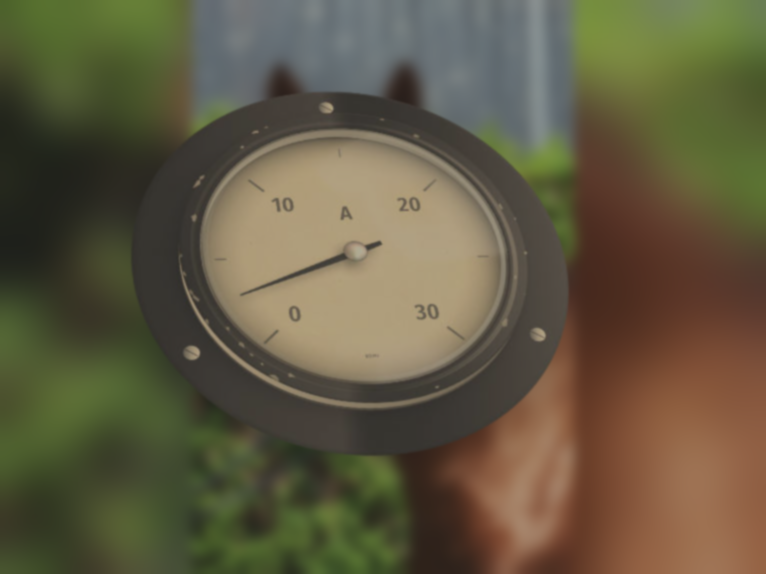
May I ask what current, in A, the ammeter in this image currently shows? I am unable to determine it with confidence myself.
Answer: 2.5 A
